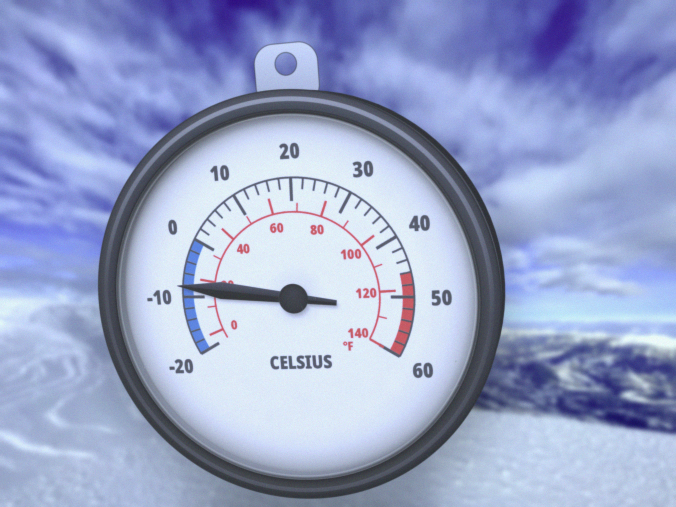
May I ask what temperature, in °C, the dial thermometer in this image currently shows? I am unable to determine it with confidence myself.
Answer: -8 °C
